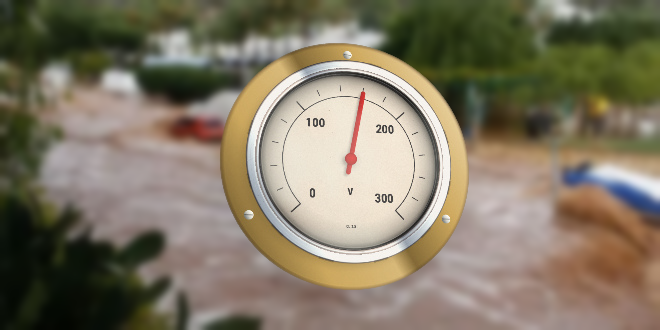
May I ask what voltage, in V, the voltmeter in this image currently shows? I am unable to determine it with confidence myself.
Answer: 160 V
